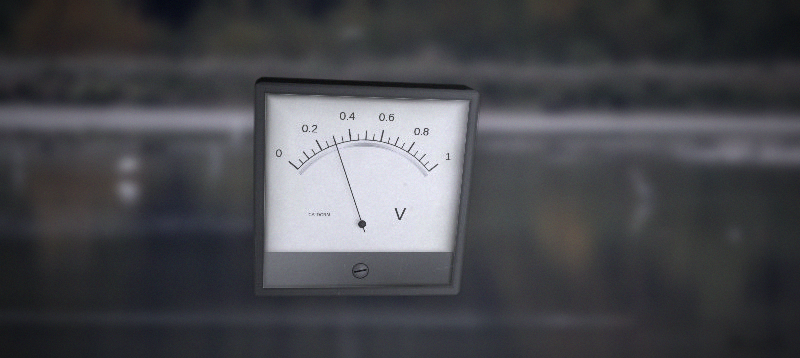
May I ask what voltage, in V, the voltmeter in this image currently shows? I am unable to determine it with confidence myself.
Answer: 0.3 V
